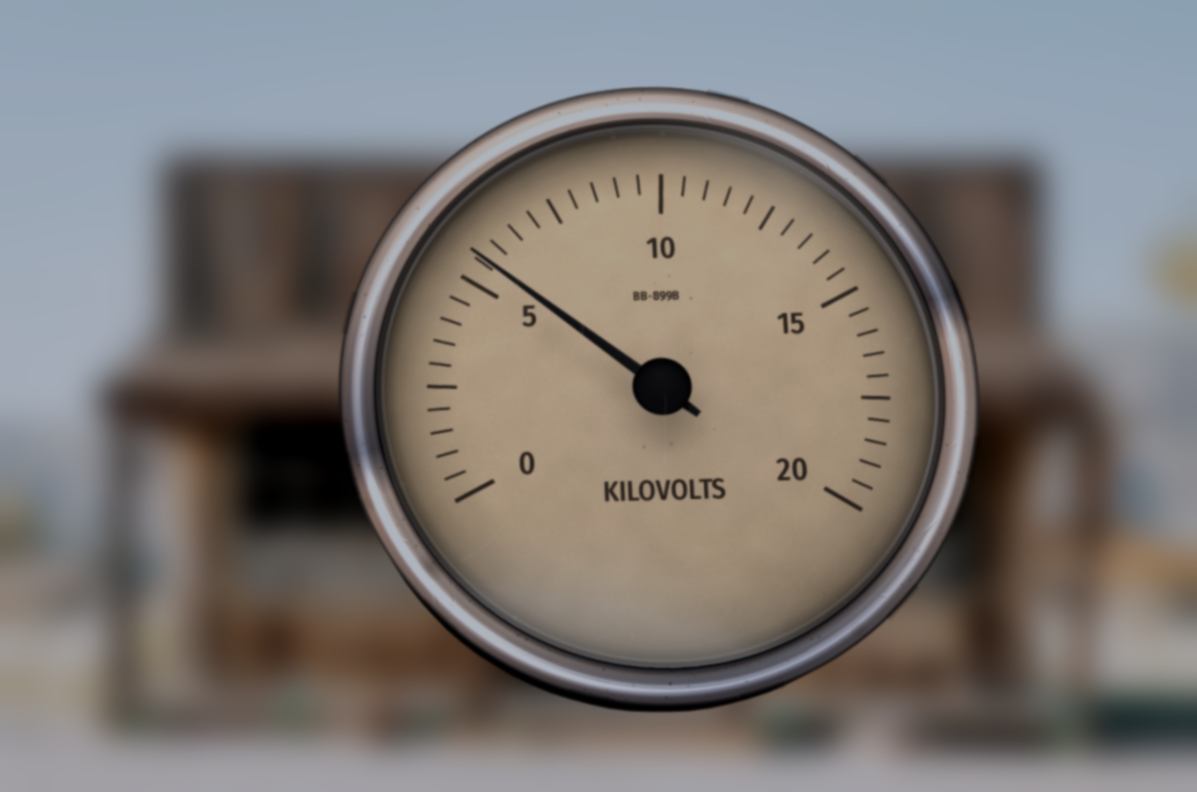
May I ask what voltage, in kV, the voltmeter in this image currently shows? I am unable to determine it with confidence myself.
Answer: 5.5 kV
